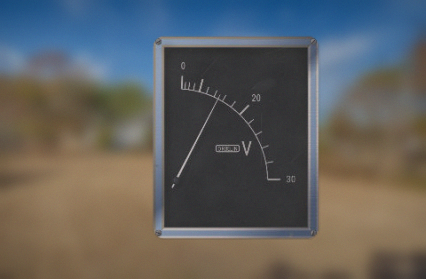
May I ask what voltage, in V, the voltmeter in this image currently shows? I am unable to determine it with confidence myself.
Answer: 15 V
